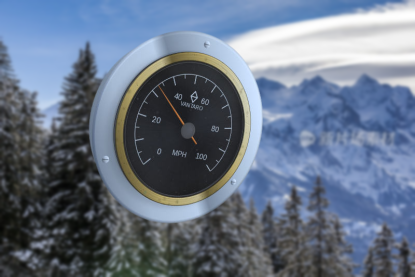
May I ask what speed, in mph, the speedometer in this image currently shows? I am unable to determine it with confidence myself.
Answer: 32.5 mph
